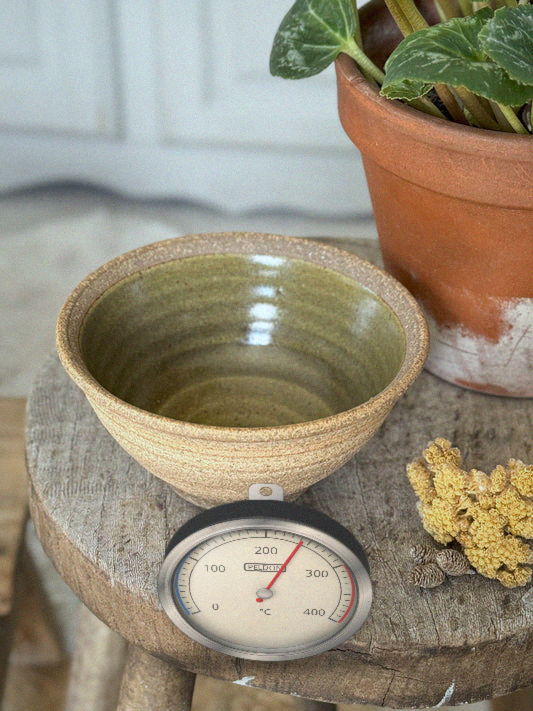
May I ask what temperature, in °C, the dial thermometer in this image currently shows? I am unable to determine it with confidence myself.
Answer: 240 °C
